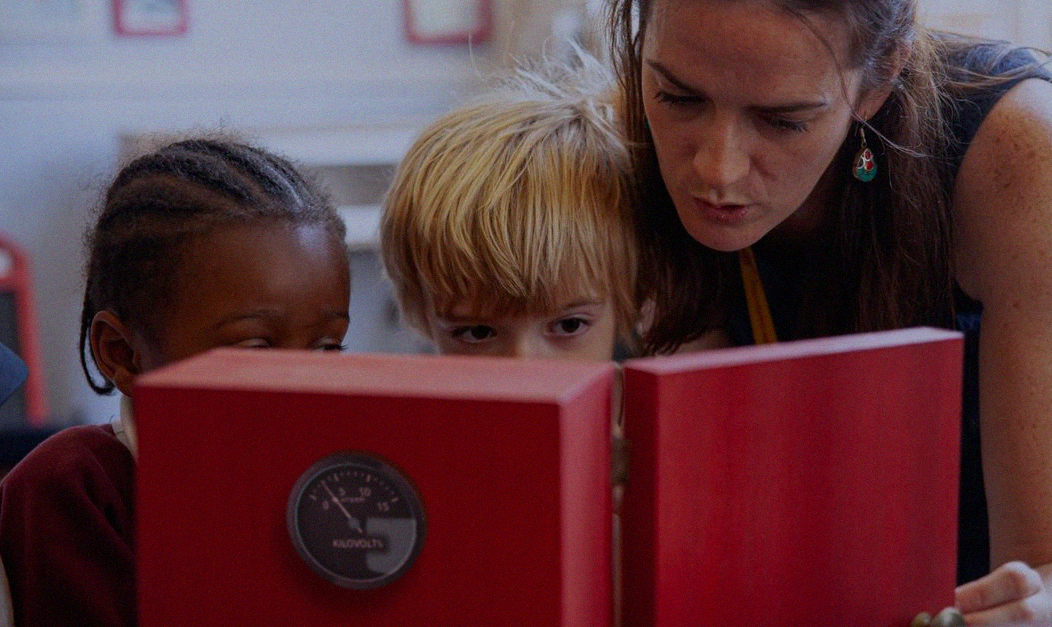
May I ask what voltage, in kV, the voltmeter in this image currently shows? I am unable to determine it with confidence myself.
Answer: 3 kV
